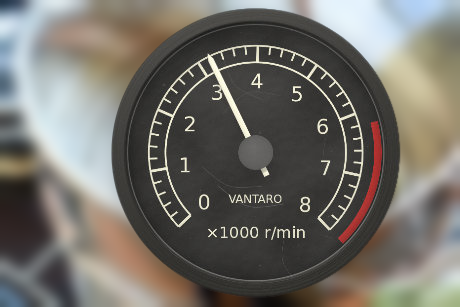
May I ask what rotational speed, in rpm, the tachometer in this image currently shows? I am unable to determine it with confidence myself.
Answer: 3200 rpm
